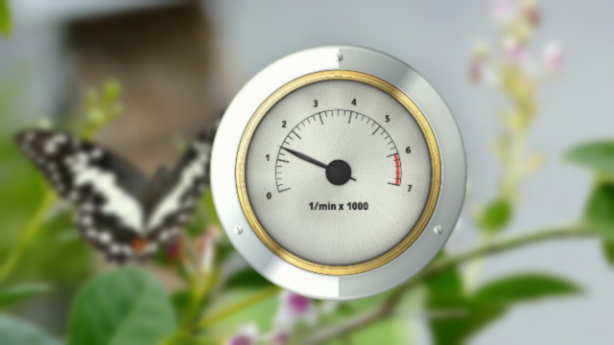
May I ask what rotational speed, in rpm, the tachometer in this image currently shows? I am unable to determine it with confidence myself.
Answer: 1400 rpm
